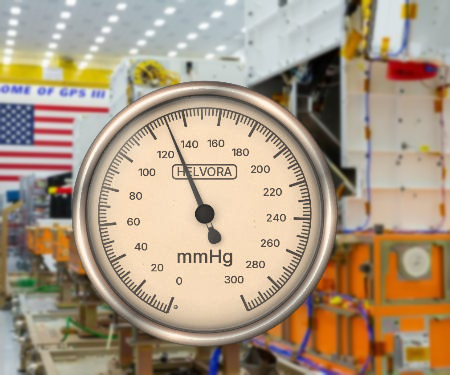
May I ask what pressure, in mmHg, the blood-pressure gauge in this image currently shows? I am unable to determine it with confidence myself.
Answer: 130 mmHg
